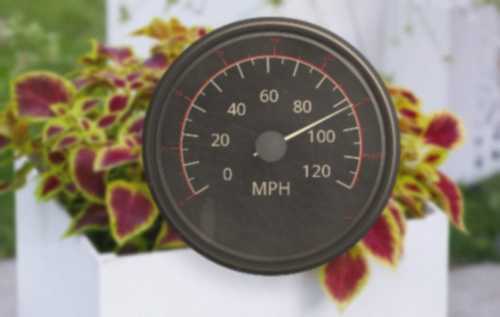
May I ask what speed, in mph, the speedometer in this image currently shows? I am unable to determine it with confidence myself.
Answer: 92.5 mph
